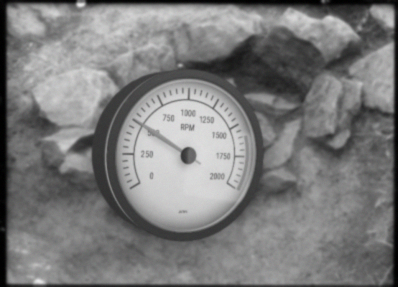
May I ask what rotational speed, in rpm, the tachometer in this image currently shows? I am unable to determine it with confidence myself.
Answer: 500 rpm
